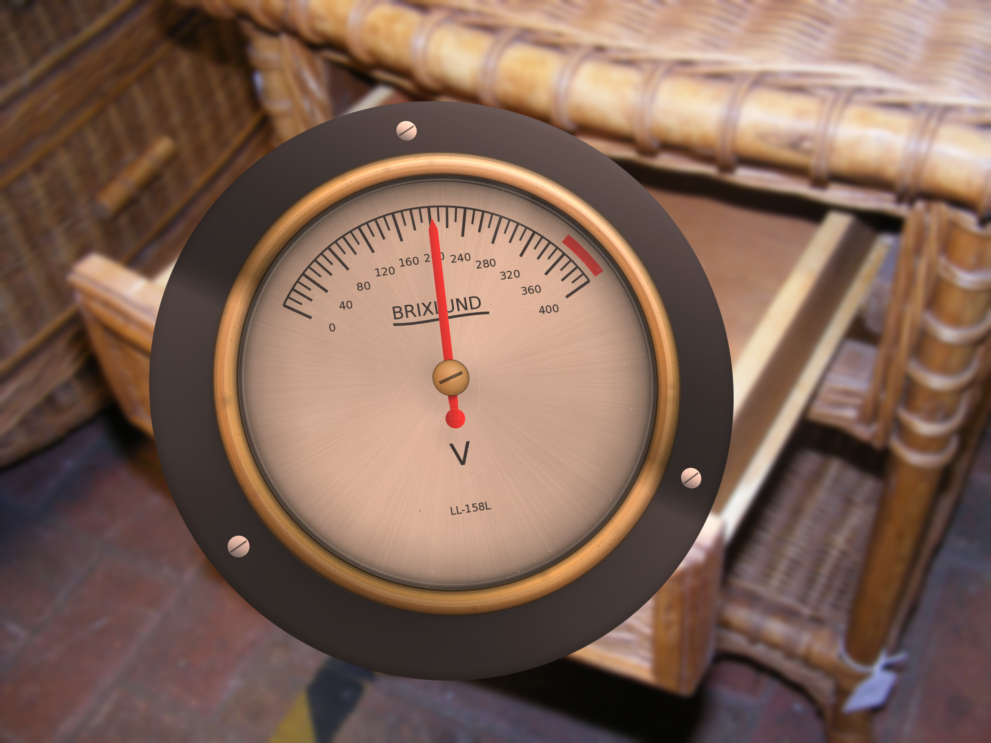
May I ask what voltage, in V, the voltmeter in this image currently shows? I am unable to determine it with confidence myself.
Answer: 200 V
